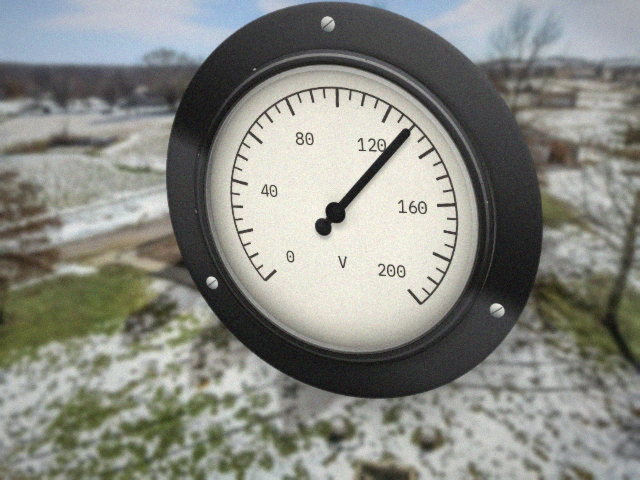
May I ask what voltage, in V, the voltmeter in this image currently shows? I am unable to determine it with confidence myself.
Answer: 130 V
